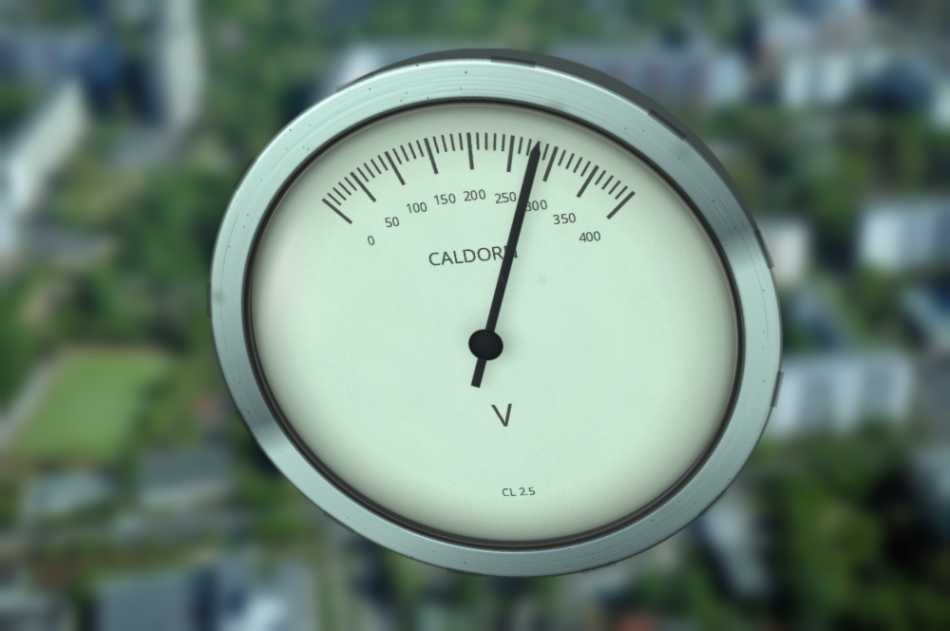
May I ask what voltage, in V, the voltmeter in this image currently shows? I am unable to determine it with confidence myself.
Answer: 280 V
